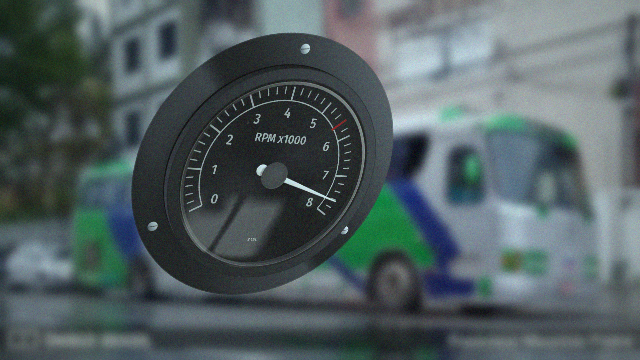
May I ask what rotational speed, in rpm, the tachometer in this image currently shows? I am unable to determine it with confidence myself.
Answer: 7600 rpm
